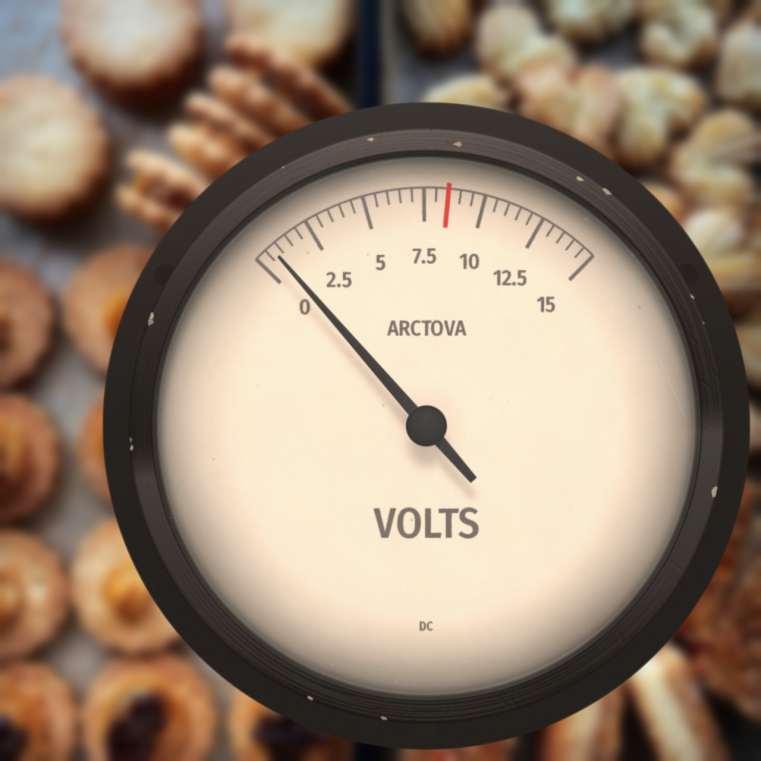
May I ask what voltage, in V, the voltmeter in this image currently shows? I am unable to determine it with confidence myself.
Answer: 0.75 V
